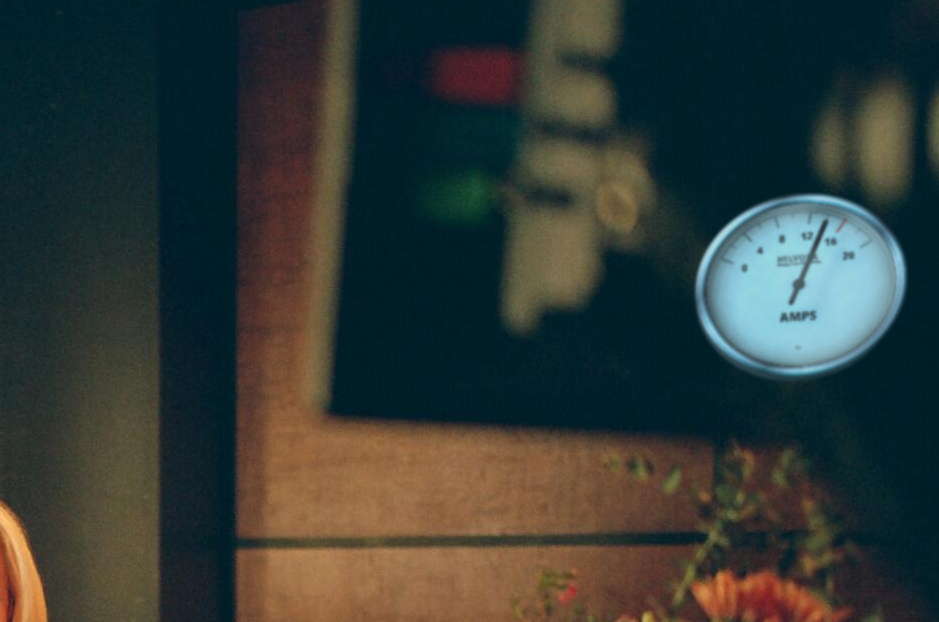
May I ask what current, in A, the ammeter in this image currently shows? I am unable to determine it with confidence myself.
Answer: 14 A
